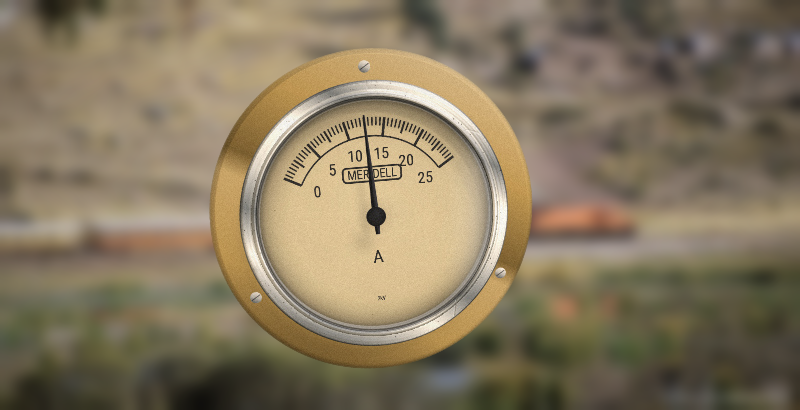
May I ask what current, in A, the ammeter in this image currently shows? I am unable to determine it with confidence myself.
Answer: 12.5 A
